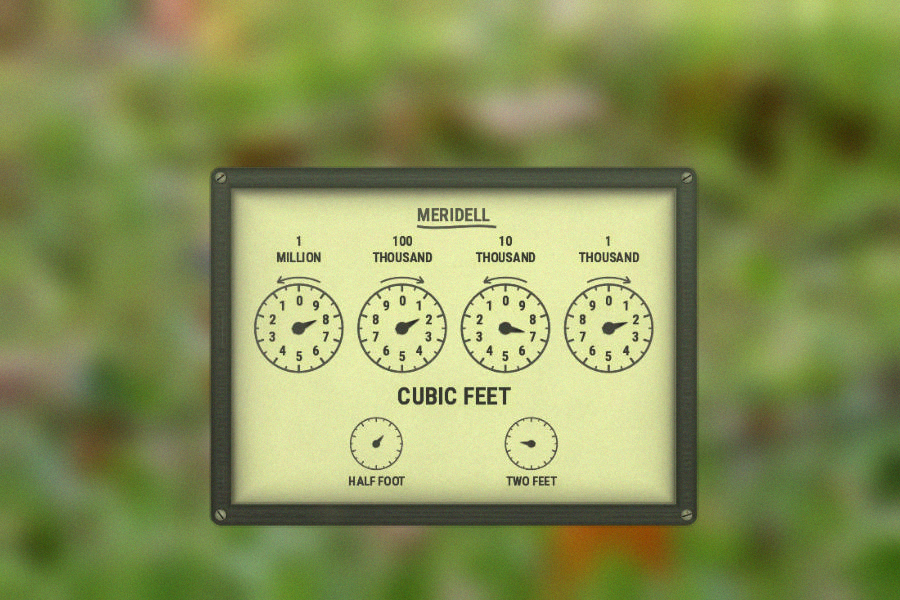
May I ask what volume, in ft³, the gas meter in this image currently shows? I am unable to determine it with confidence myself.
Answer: 817200 ft³
